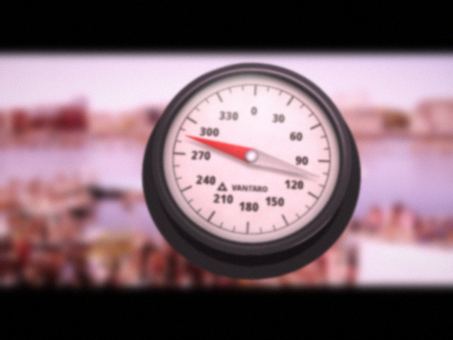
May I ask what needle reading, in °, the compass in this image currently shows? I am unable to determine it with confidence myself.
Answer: 285 °
